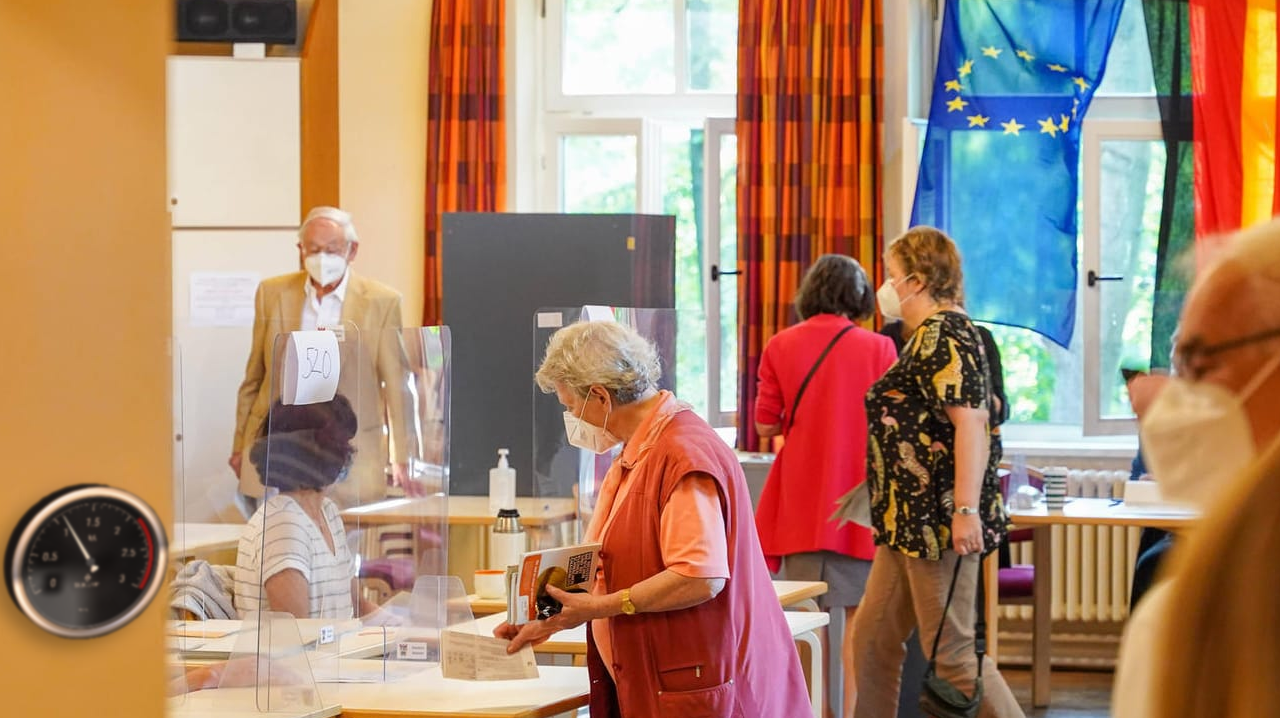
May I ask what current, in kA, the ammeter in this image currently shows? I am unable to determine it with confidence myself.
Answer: 1.1 kA
